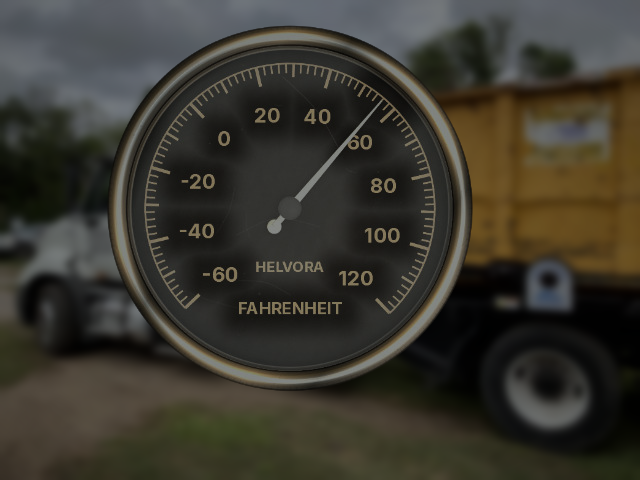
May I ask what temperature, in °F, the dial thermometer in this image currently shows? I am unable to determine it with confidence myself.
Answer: 56 °F
